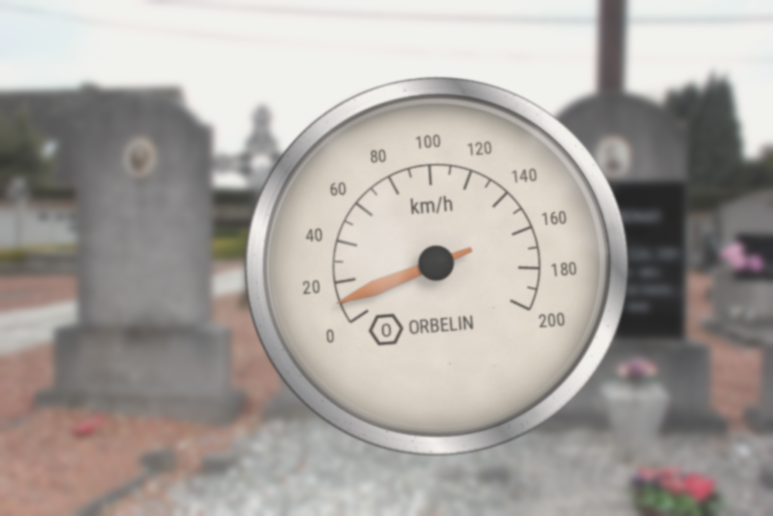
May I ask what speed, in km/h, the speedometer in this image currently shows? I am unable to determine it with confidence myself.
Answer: 10 km/h
